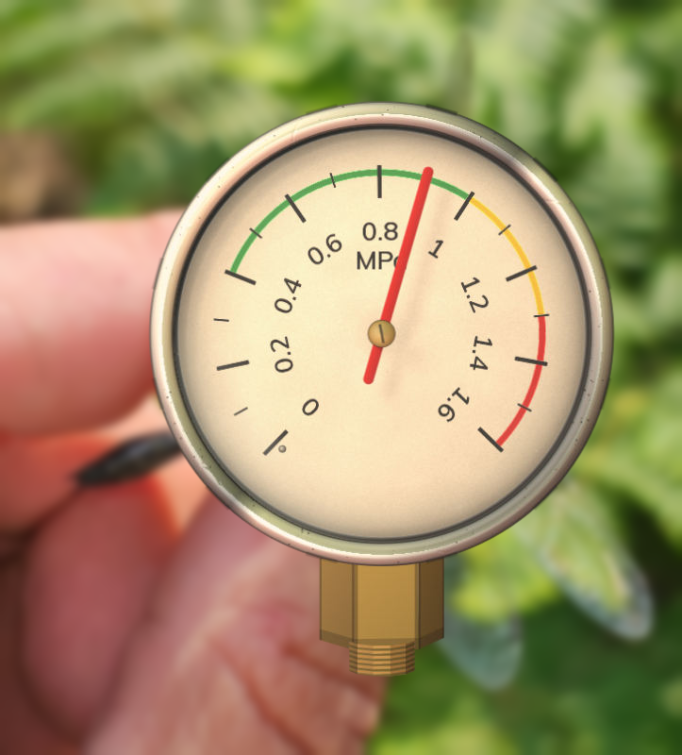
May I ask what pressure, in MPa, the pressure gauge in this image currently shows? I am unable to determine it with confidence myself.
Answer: 0.9 MPa
